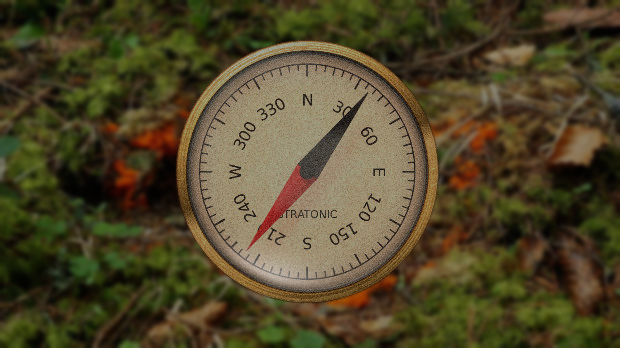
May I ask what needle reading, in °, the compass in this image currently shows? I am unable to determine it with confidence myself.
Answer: 217.5 °
